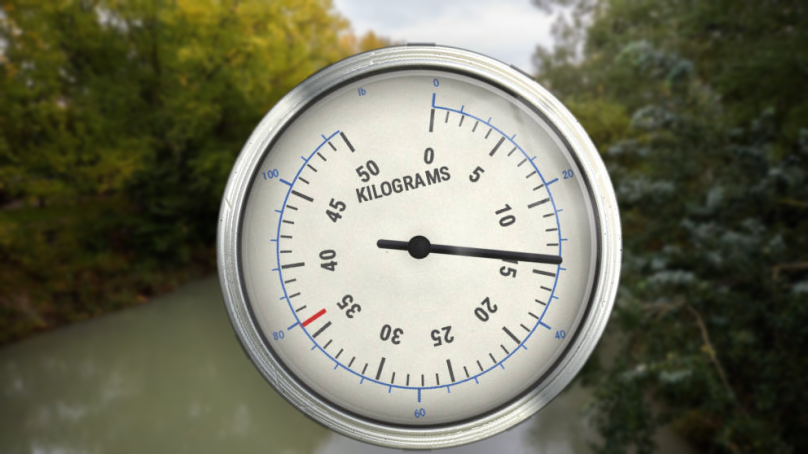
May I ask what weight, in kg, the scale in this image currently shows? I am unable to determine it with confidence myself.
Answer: 14 kg
